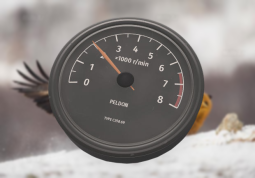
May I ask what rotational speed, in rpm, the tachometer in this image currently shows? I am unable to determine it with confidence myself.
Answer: 2000 rpm
